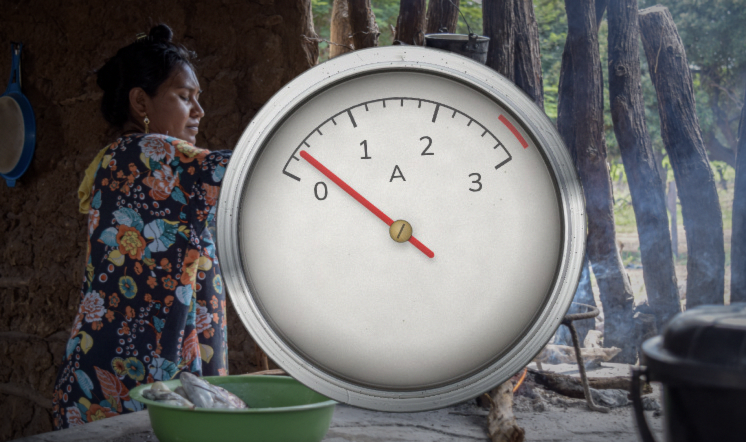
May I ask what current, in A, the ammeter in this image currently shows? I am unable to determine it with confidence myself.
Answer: 0.3 A
